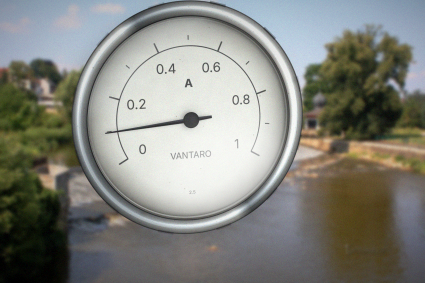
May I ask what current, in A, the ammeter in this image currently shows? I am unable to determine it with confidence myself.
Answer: 0.1 A
